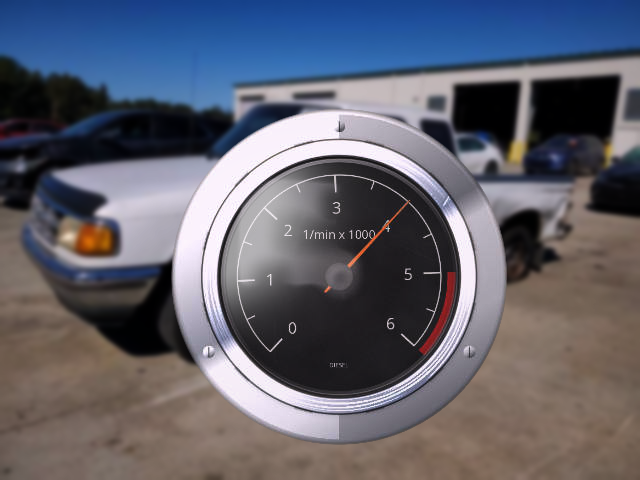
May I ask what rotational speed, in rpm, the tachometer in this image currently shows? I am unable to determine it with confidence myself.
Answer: 4000 rpm
